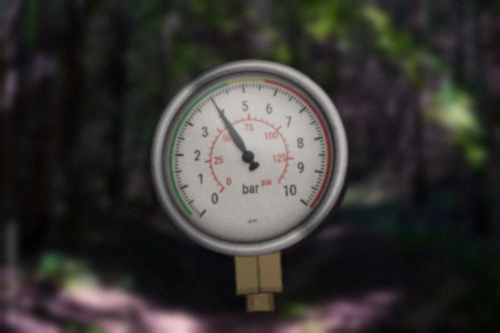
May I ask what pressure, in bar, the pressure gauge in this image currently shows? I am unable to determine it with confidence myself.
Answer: 4 bar
